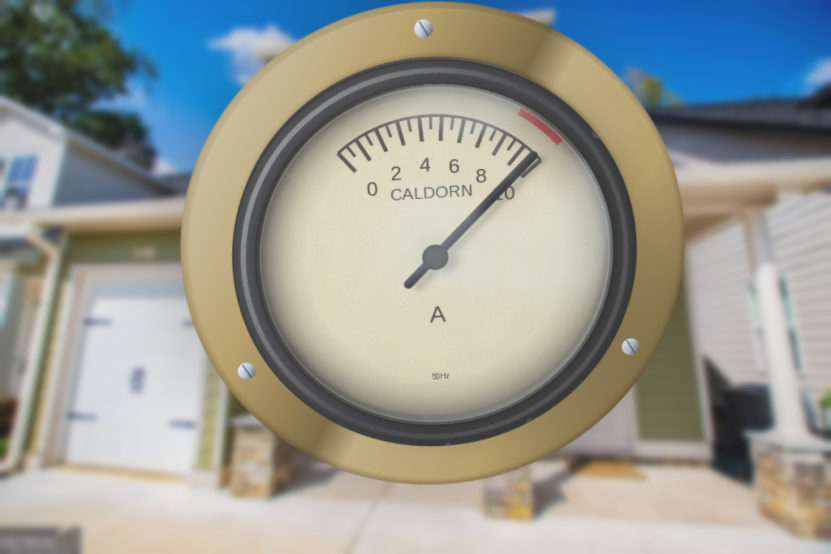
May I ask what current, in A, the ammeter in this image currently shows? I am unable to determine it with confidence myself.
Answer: 9.5 A
